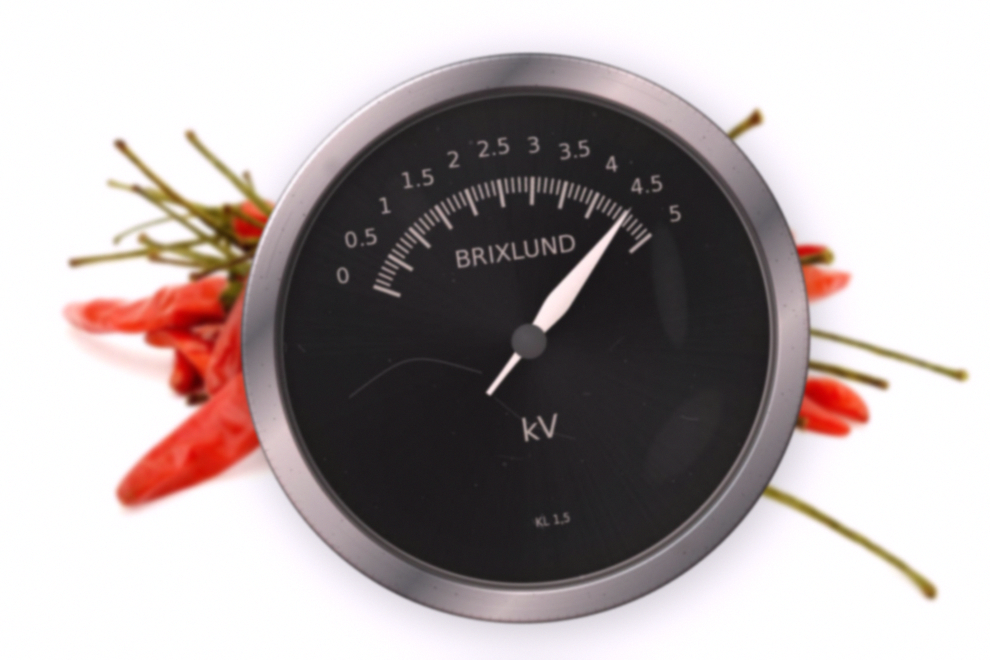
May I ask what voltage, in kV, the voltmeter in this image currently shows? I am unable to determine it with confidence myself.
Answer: 4.5 kV
